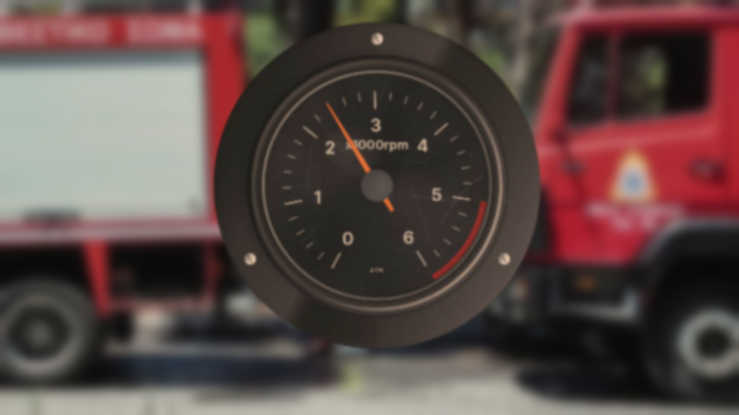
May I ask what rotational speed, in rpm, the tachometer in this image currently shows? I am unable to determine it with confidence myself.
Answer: 2400 rpm
